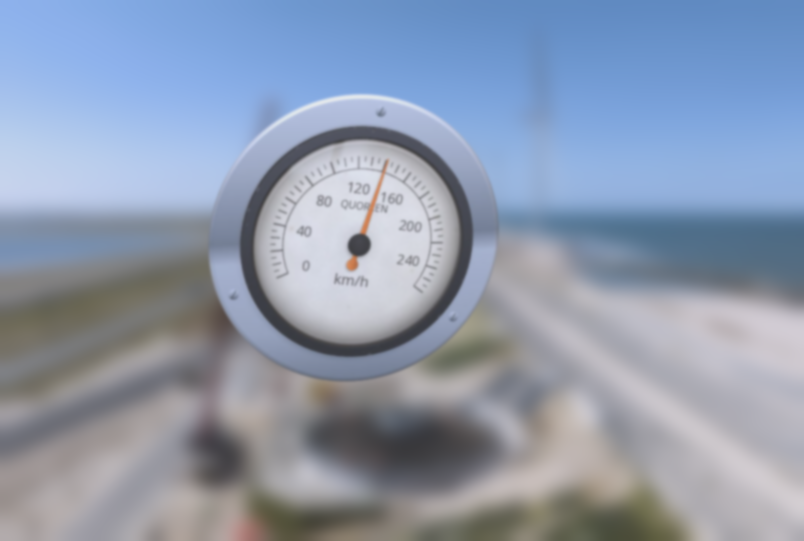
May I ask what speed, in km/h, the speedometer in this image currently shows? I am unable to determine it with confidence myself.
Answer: 140 km/h
